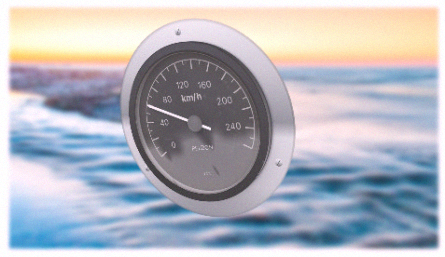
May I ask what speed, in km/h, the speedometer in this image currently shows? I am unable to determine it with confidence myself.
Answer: 60 km/h
